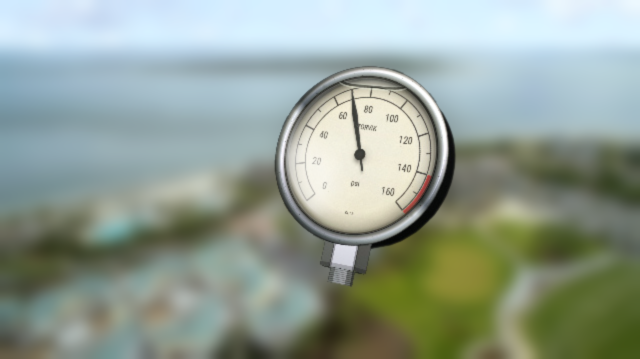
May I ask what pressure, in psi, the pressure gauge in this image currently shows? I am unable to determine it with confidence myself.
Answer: 70 psi
